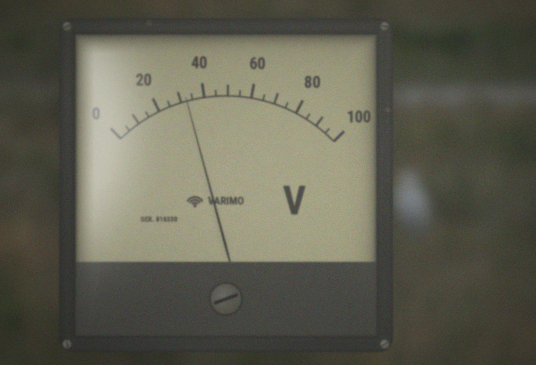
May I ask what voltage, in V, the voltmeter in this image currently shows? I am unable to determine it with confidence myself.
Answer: 32.5 V
